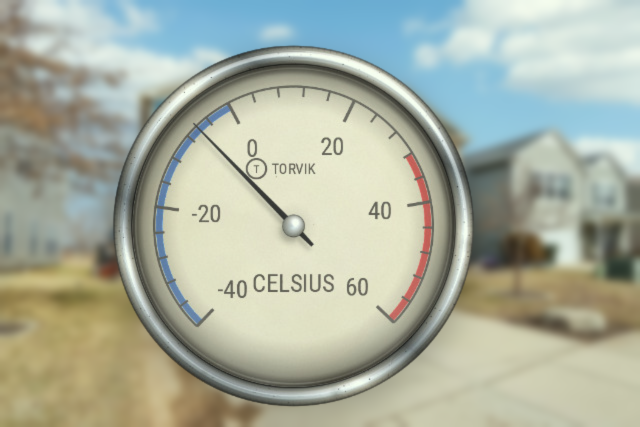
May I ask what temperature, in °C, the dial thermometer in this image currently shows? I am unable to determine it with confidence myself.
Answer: -6 °C
